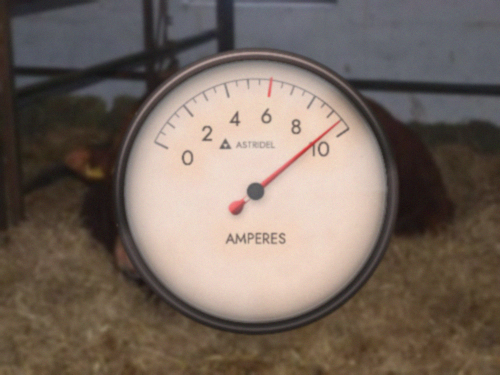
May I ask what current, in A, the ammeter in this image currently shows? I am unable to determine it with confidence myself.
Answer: 9.5 A
